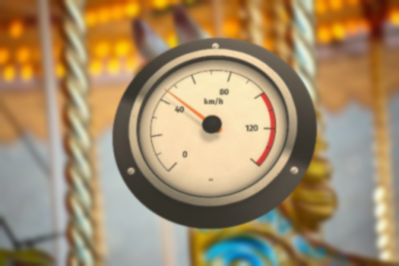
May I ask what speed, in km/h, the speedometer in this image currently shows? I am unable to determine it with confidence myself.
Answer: 45 km/h
